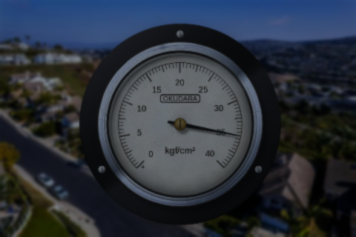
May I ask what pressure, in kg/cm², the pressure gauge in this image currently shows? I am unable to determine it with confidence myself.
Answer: 35 kg/cm²
